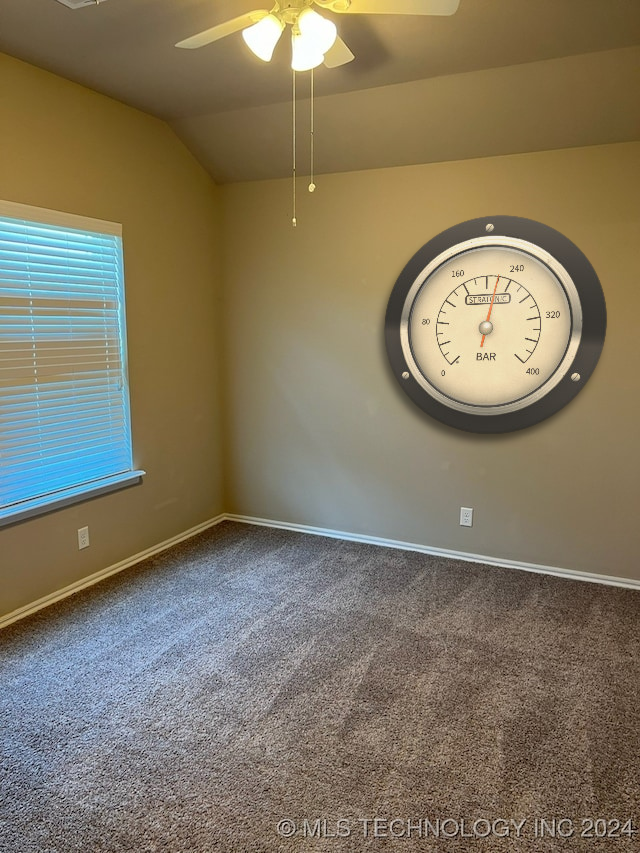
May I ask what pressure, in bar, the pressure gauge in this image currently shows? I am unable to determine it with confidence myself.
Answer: 220 bar
